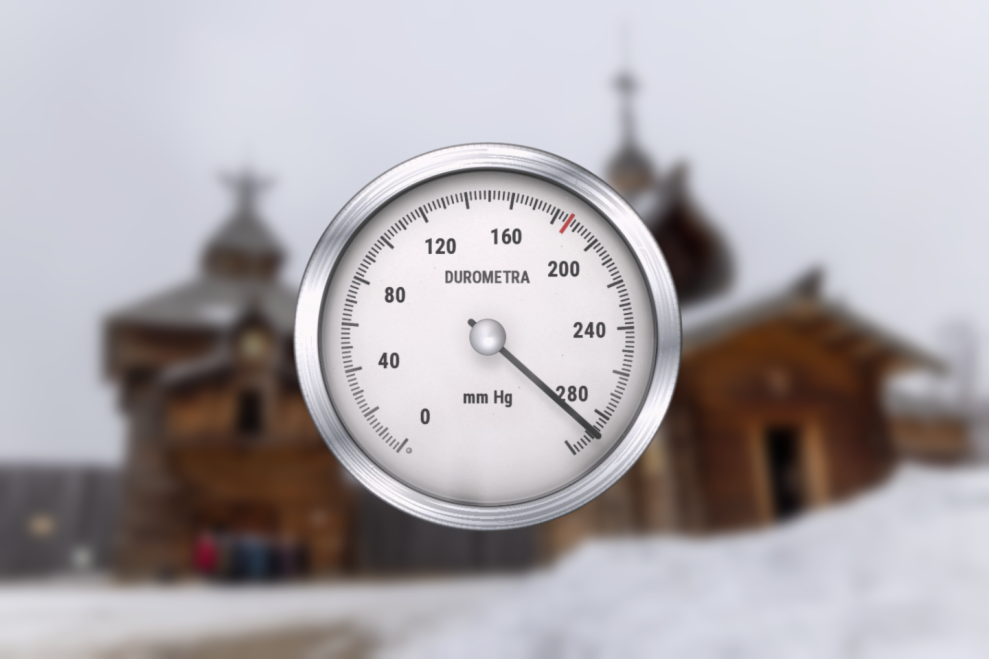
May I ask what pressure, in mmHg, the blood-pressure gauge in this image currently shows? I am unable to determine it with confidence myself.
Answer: 288 mmHg
